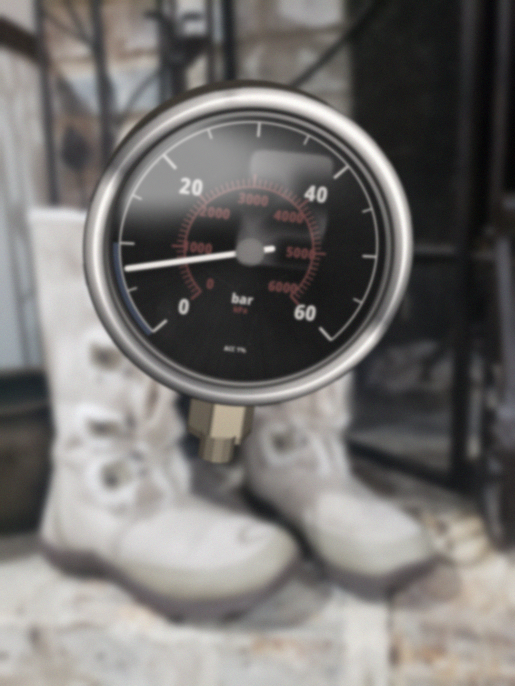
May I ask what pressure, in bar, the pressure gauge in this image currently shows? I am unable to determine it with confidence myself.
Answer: 7.5 bar
